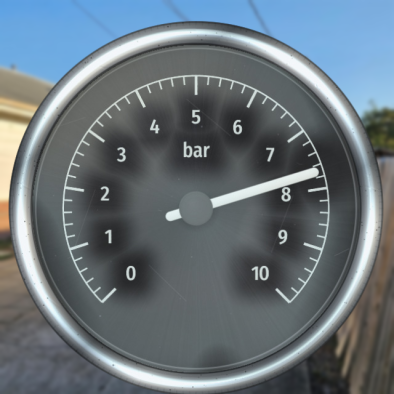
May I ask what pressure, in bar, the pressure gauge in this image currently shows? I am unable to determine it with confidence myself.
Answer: 7.7 bar
